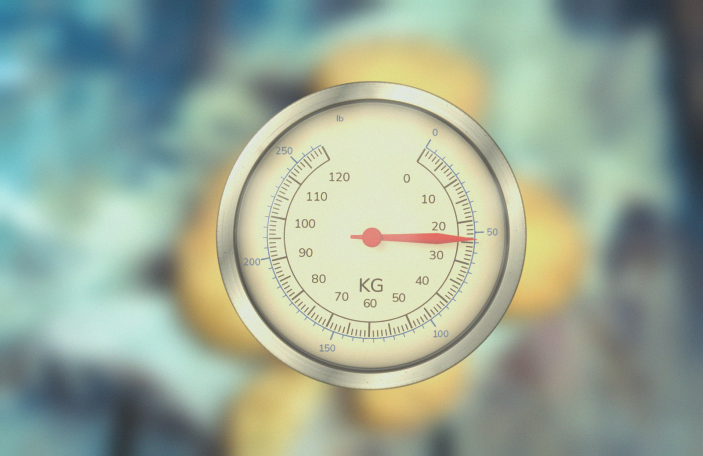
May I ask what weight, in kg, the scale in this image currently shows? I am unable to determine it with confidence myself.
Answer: 24 kg
